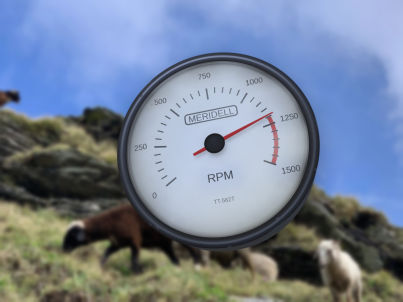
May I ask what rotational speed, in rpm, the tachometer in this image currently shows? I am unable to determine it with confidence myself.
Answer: 1200 rpm
